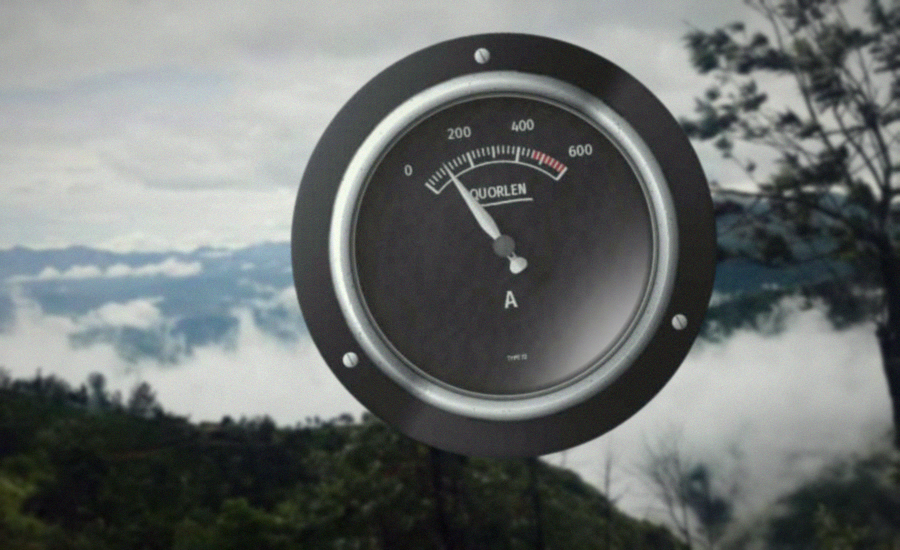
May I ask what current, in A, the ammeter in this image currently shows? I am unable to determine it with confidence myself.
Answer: 100 A
